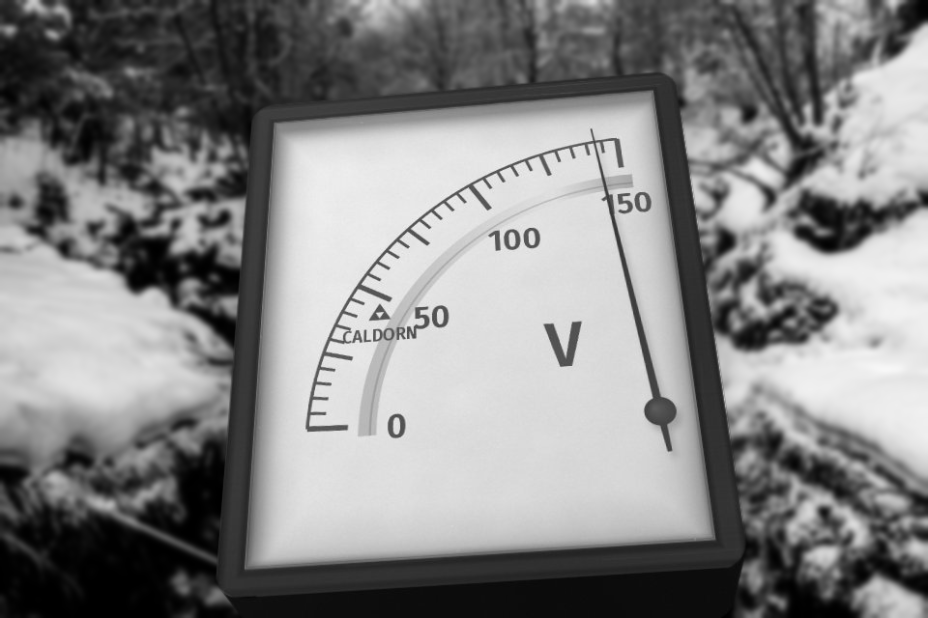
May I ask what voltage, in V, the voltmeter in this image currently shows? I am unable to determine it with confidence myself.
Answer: 142.5 V
